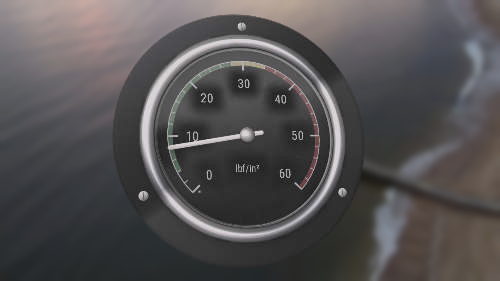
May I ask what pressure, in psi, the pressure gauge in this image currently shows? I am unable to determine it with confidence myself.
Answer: 8 psi
